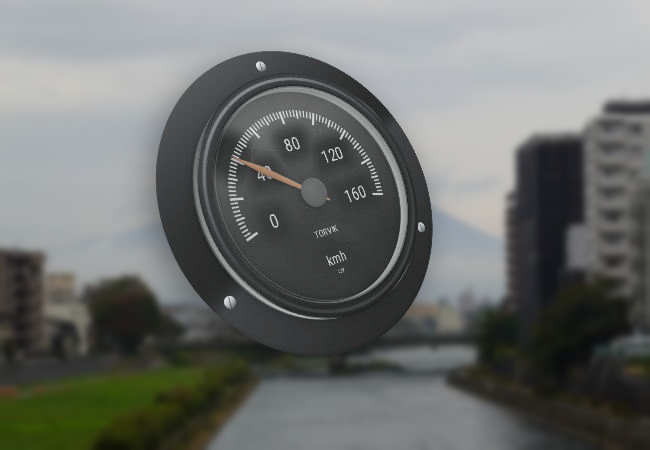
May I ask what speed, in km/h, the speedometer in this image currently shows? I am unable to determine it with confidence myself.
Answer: 40 km/h
